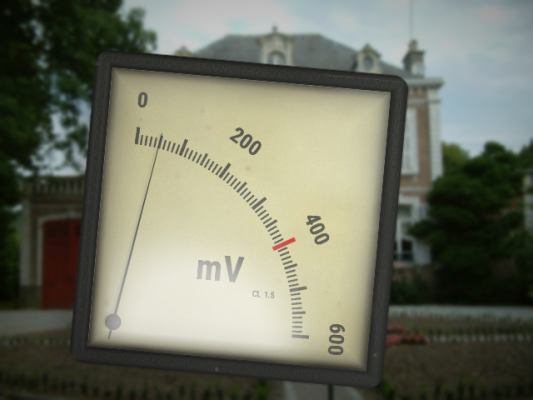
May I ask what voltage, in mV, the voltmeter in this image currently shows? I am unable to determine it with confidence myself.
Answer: 50 mV
